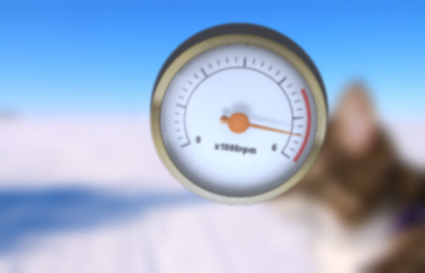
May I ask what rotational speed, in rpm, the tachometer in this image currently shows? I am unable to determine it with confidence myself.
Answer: 5400 rpm
